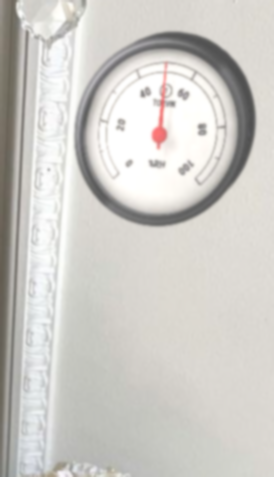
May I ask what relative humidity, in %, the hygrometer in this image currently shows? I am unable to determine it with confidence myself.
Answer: 50 %
